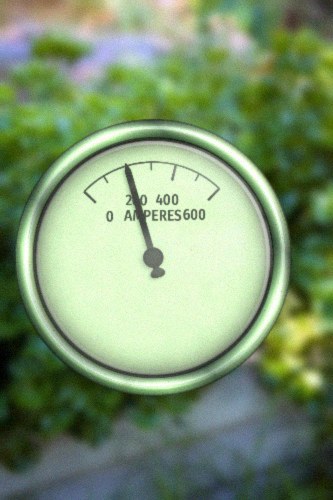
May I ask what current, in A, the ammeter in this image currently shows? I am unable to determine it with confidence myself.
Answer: 200 A
